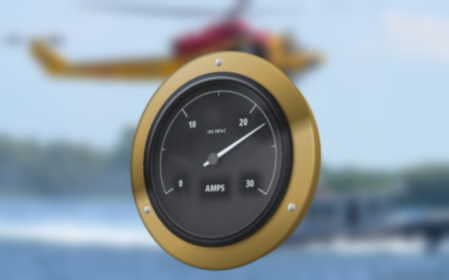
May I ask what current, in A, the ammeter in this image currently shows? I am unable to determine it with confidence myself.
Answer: 22.5 A
